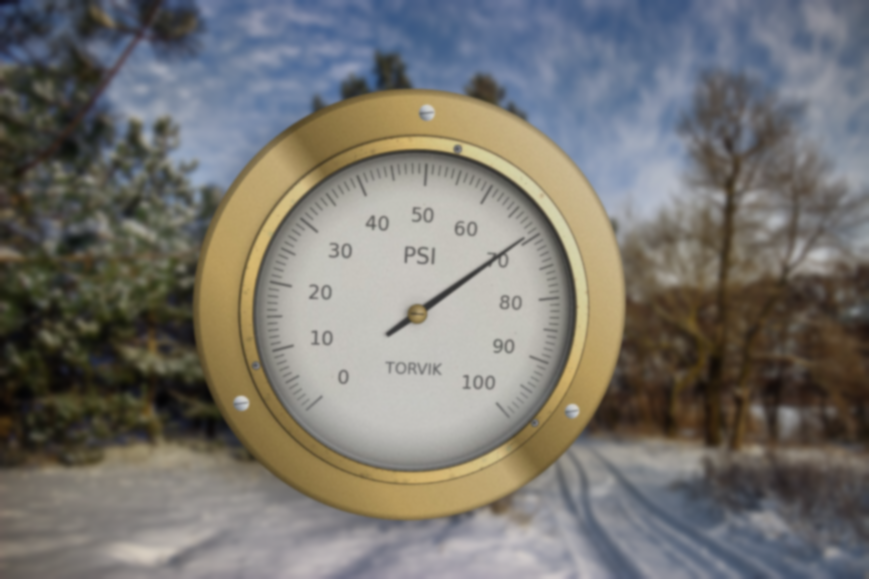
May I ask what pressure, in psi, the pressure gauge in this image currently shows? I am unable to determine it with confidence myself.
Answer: 69 psi
